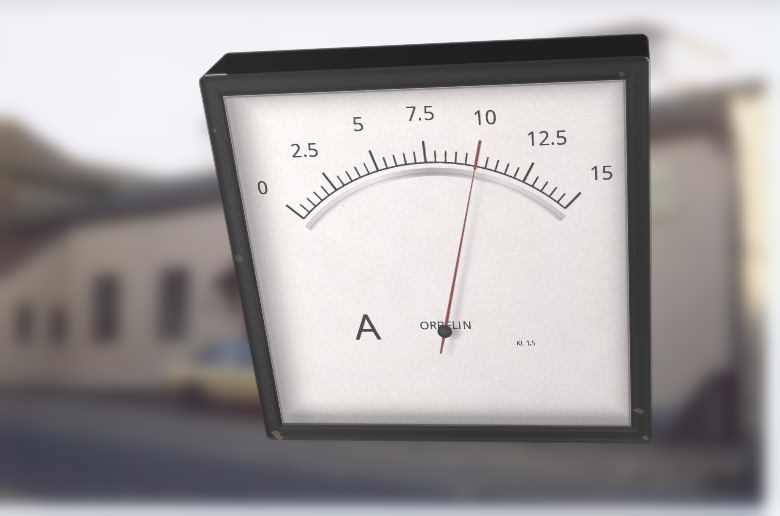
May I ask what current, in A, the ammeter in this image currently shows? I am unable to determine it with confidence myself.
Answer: 10 A
